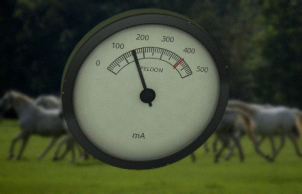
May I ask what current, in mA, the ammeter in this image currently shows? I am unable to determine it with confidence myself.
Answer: 150 mA
